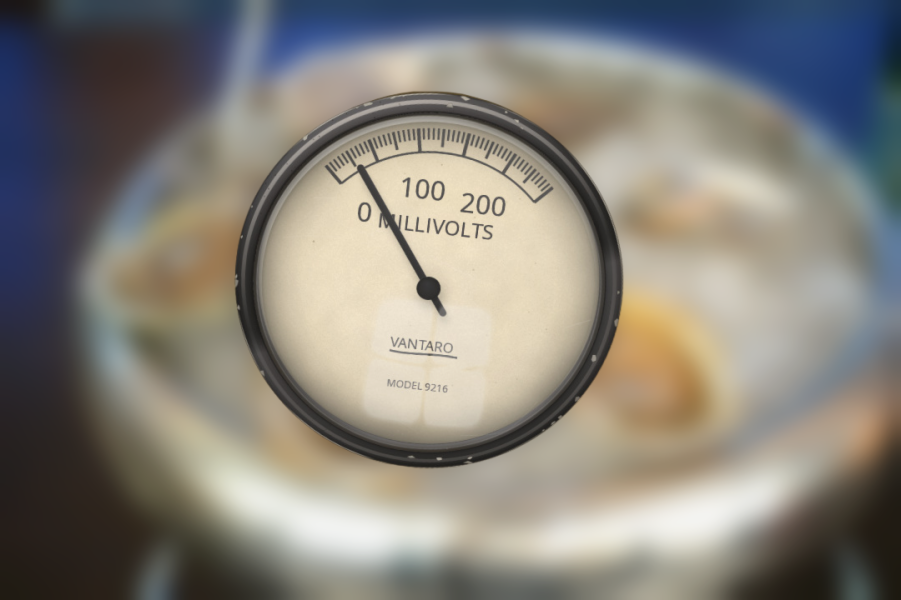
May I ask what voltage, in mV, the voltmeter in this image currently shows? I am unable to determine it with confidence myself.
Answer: 30 mV
